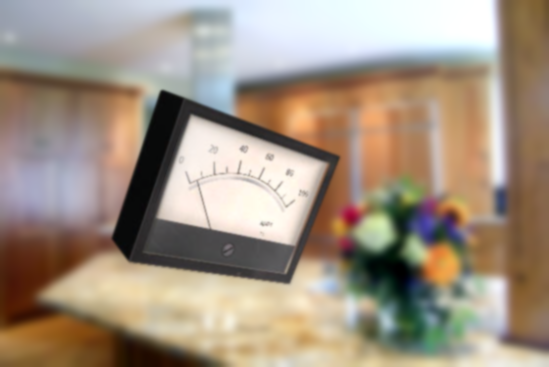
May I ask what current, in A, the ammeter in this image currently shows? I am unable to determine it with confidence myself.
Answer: 5 A
